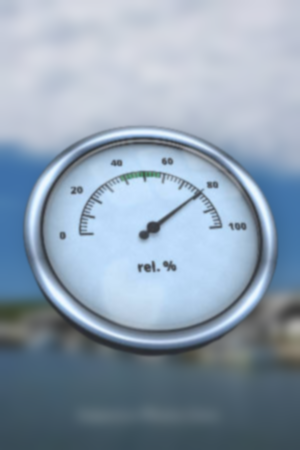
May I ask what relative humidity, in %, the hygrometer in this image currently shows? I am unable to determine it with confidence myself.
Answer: 80 %
